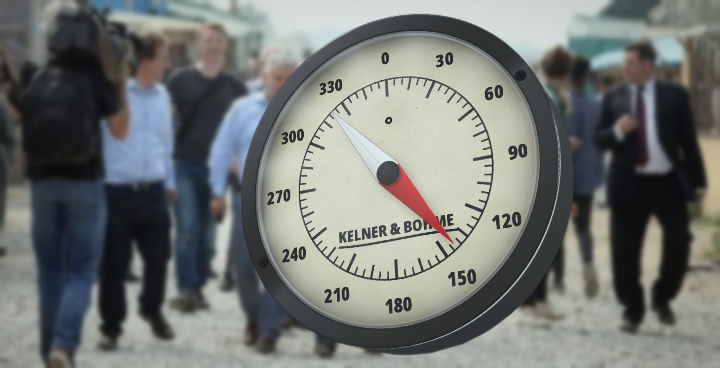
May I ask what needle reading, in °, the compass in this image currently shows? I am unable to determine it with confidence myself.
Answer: 142.5 °
